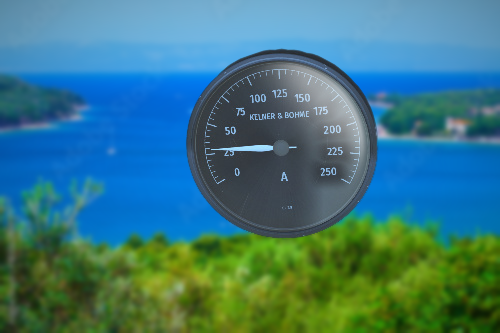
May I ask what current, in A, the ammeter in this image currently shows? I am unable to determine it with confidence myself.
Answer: 30 A
